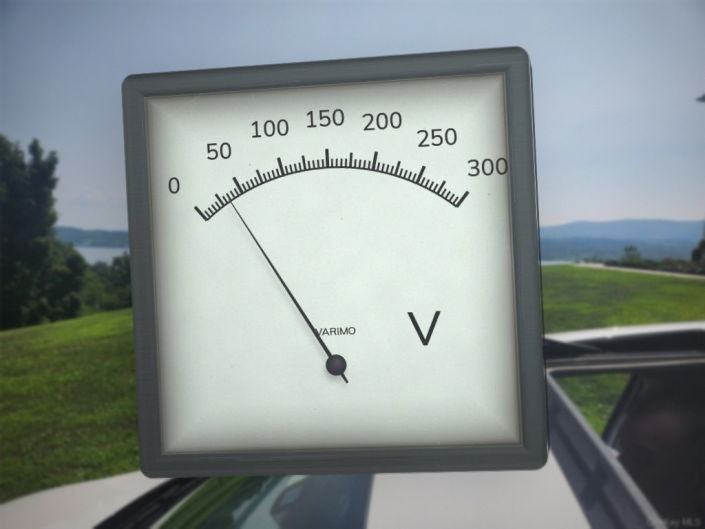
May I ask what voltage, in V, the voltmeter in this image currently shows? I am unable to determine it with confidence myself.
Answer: 35 V
